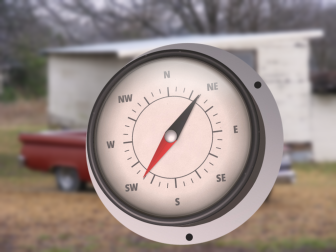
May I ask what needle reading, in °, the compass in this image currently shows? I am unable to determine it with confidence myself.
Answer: 220 °
